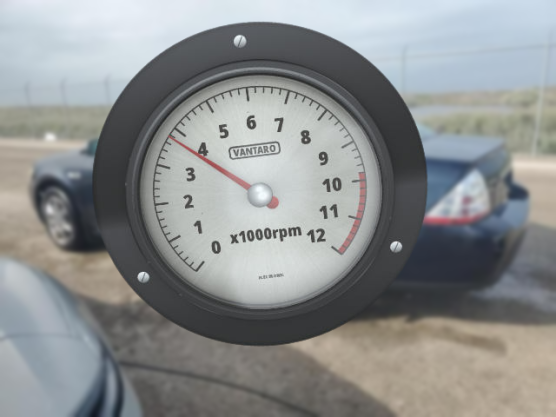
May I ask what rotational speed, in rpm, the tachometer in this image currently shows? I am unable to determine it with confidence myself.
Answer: 3800 rpm
